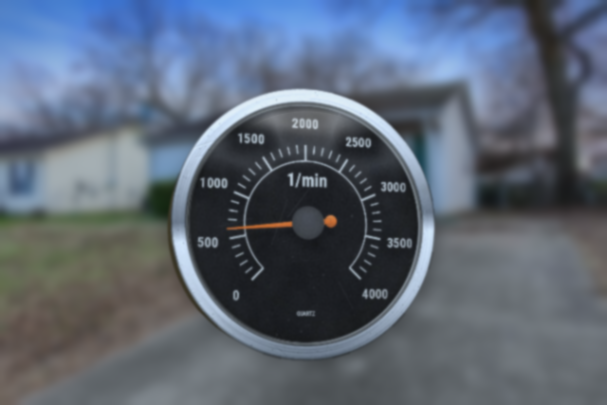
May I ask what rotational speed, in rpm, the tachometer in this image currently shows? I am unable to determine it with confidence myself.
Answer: 600 rpm
